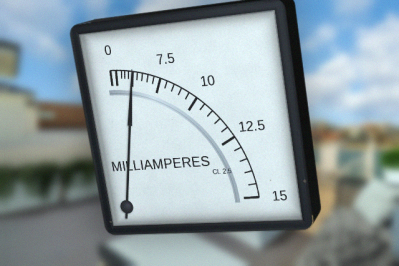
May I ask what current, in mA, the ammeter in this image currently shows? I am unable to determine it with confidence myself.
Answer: 5 mA
